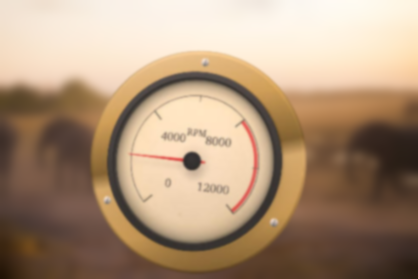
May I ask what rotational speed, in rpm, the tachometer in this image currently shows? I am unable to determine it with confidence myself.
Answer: 2000 rpm
